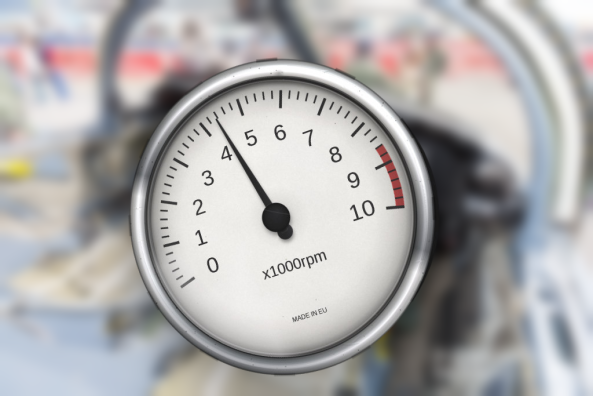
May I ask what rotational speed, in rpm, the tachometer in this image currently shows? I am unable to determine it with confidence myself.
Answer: 4400 rpm
